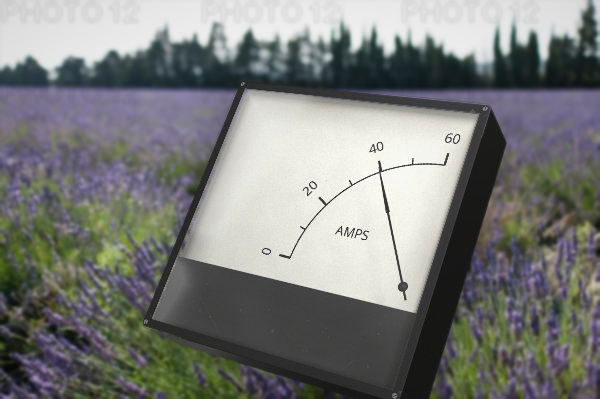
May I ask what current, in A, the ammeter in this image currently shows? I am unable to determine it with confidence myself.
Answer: 40 A
